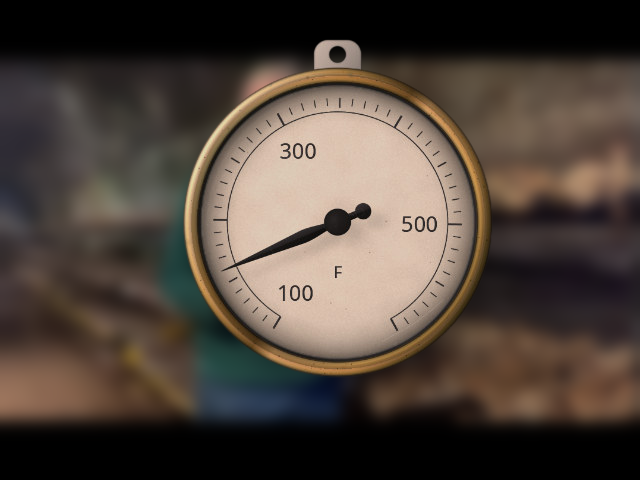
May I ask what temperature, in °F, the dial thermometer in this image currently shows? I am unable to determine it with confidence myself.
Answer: 160 °F
